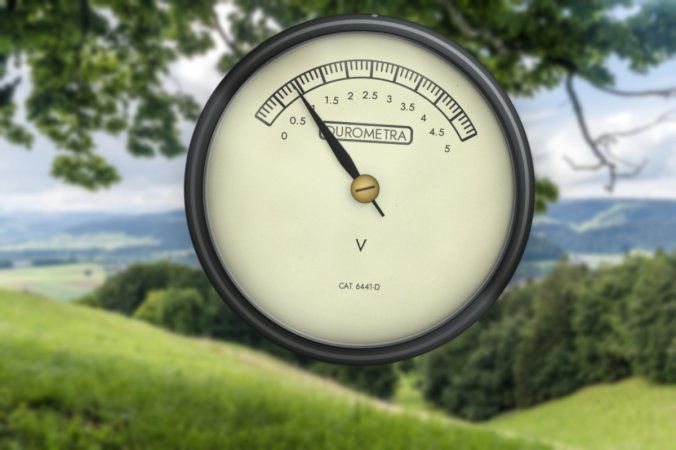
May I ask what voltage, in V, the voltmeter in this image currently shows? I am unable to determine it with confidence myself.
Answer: 0.9 V
